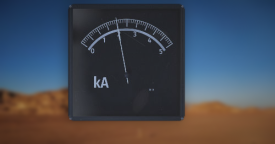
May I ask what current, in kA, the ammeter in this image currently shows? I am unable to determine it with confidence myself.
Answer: 2 kA
